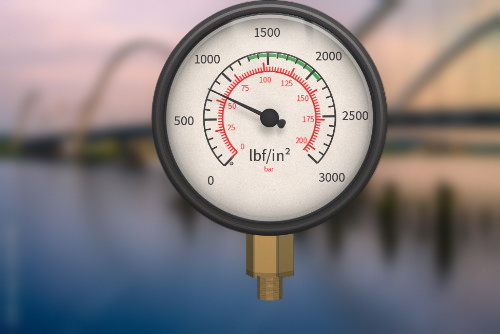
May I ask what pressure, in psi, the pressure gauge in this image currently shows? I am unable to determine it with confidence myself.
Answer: 800 psi
